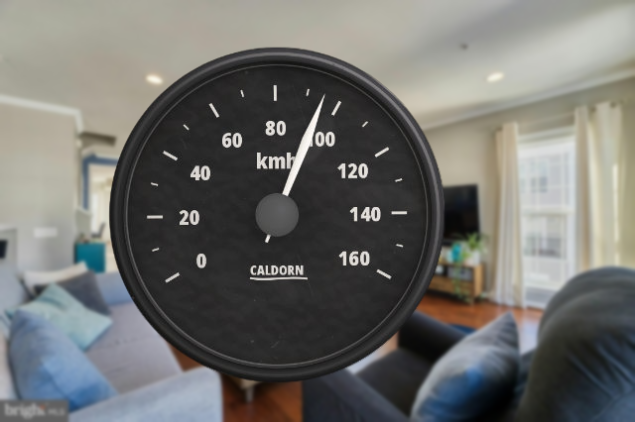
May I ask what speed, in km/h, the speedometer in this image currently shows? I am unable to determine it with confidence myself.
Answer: 95 km/h
